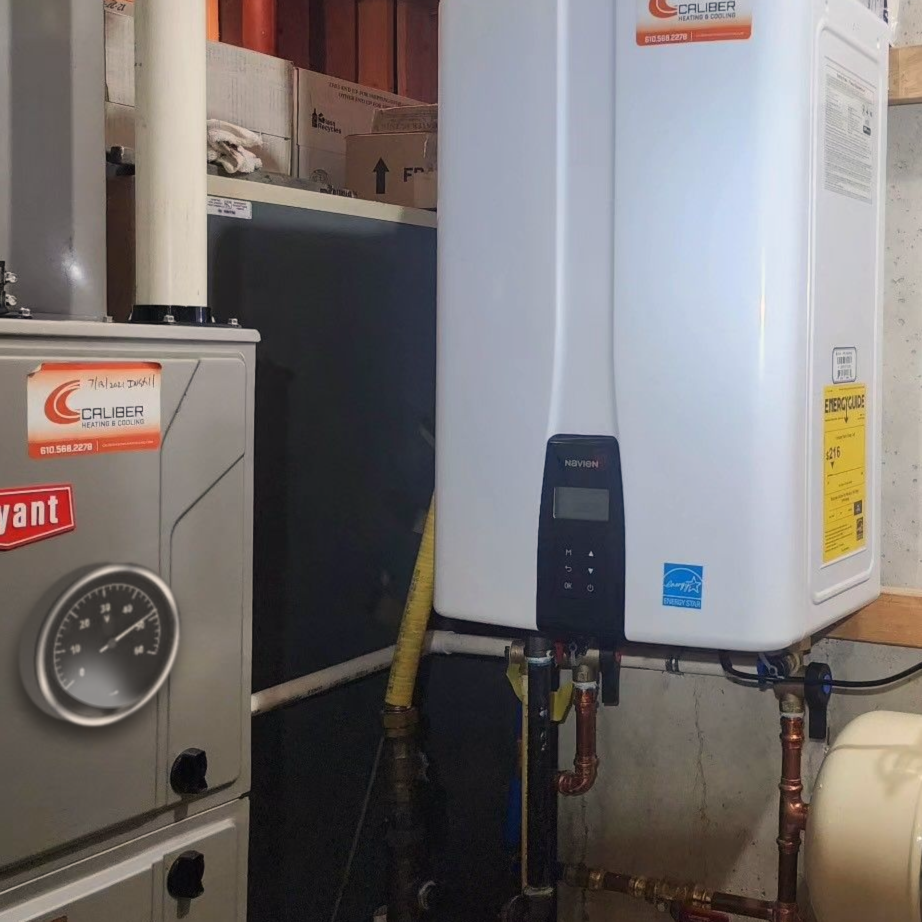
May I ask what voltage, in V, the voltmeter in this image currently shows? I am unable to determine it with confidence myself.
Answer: 48 V
